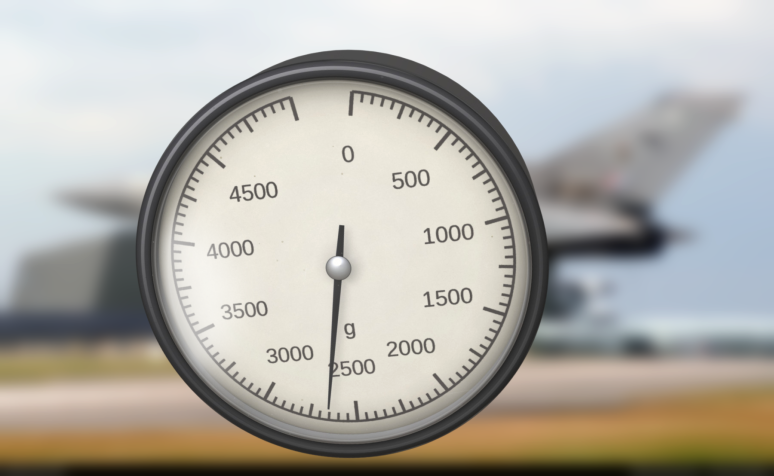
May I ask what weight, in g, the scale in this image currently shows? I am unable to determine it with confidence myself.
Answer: 2650 g
